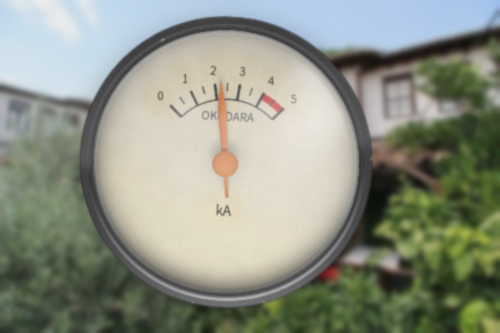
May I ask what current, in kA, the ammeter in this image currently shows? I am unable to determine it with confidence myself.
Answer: 2.25 kA
